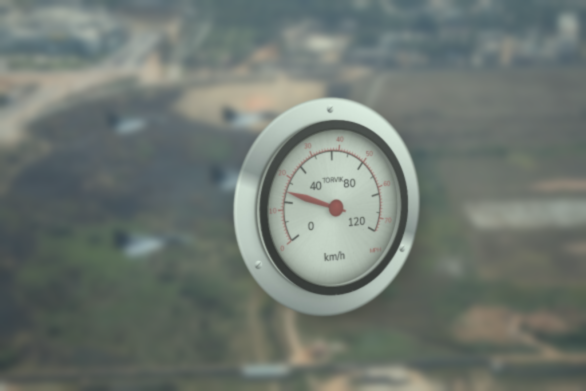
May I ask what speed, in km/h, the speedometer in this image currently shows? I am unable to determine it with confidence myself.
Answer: 25 km/h
